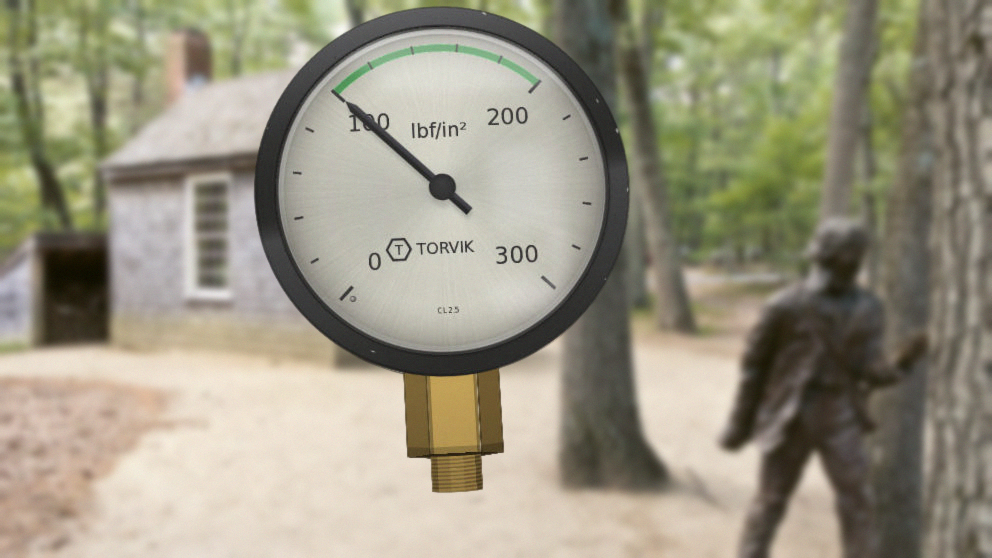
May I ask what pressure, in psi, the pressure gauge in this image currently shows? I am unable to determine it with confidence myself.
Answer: 100 psi
